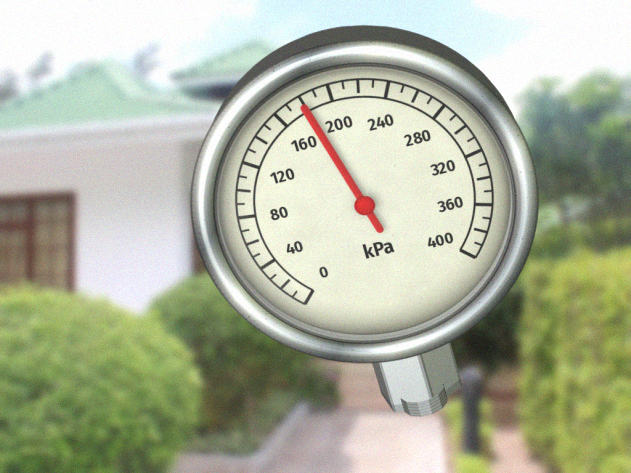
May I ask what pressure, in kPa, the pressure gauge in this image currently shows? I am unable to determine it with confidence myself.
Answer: 180 kPa
